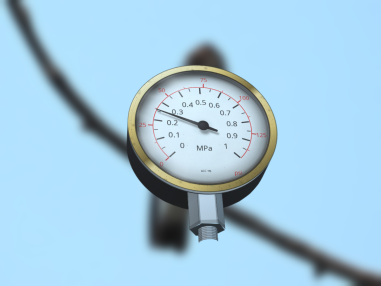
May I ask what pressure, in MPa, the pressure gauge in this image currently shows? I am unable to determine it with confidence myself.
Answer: 0.25 MPa
